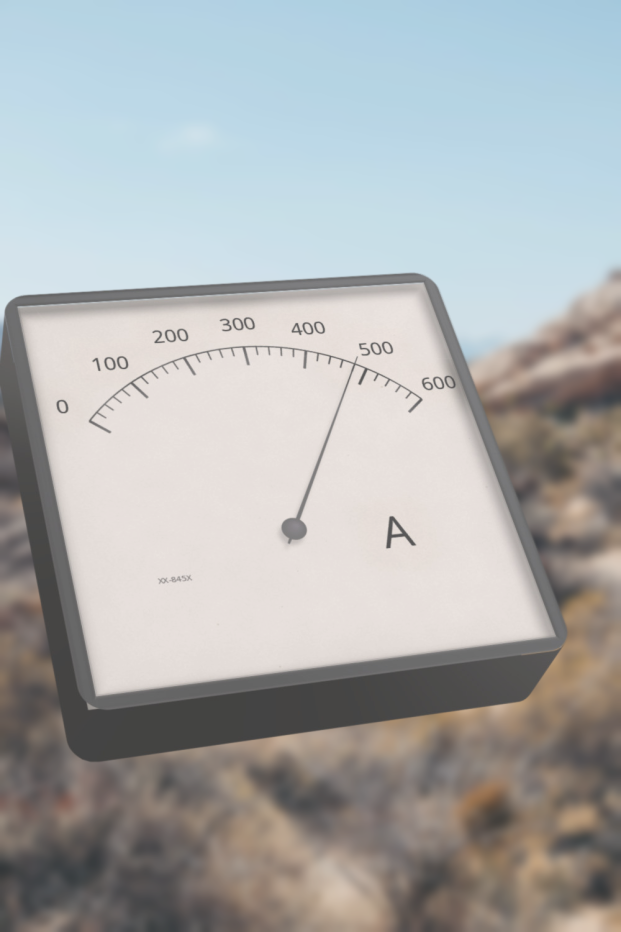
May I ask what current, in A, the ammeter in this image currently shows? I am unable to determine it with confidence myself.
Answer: 480 A
